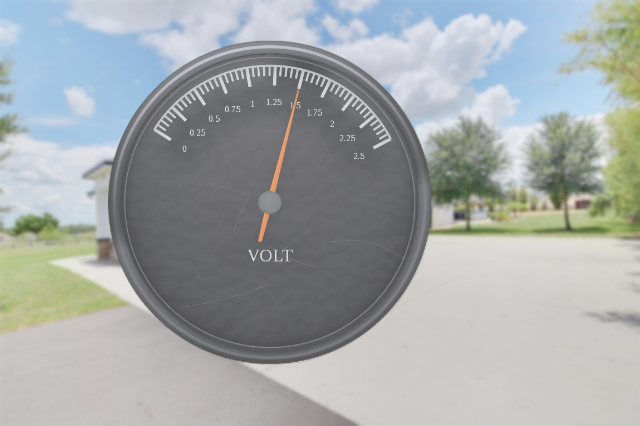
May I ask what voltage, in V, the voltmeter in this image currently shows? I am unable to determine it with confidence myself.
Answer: 1.5 V
